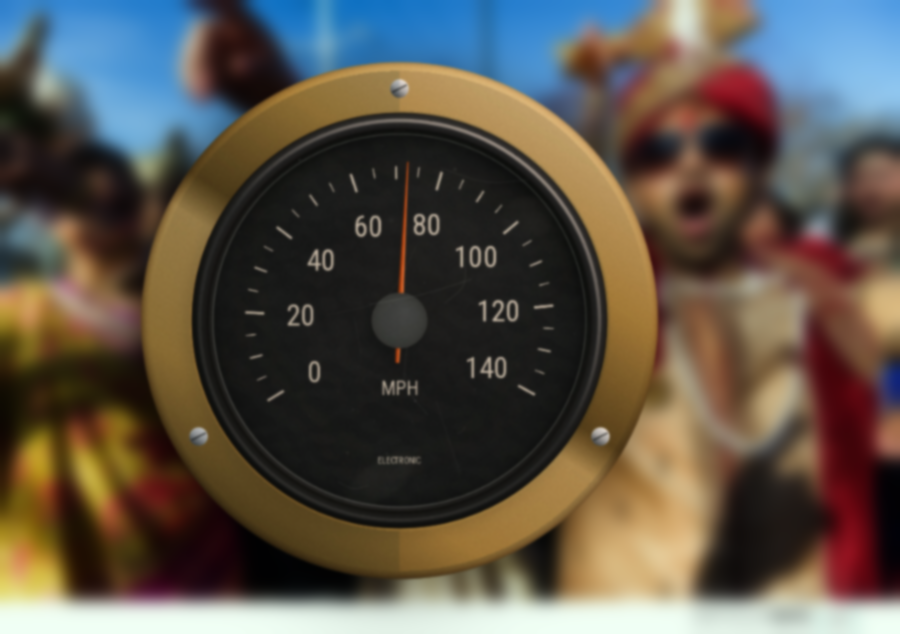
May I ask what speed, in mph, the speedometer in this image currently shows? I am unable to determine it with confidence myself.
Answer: 72.5 mph
